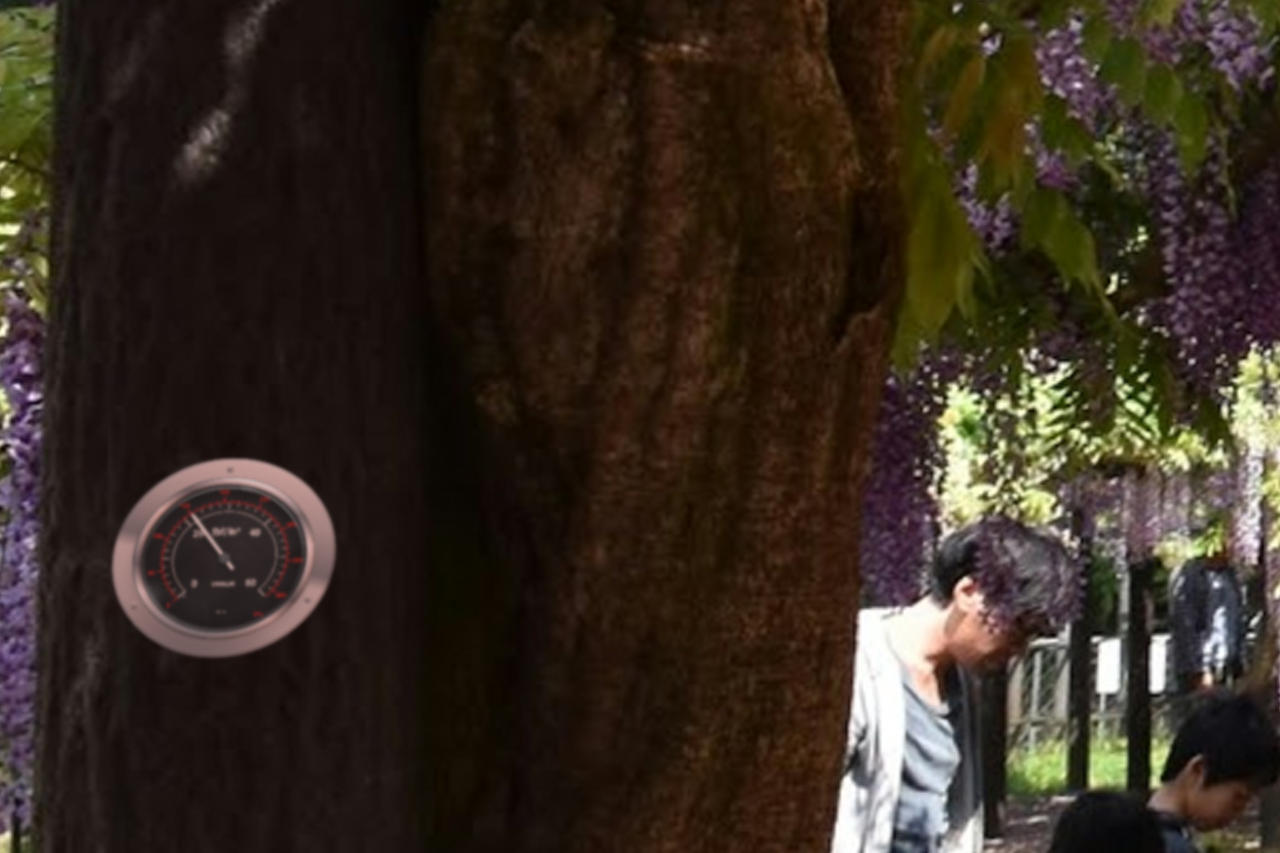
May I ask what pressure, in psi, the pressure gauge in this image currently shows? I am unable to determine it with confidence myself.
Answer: 22 psi
